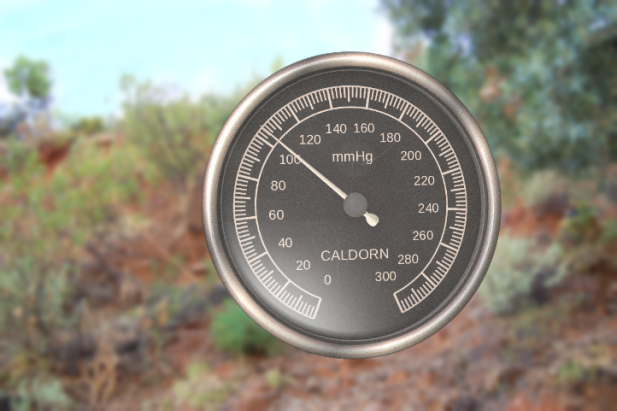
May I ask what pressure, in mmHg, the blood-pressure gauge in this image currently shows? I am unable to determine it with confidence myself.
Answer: 104 mmHg
